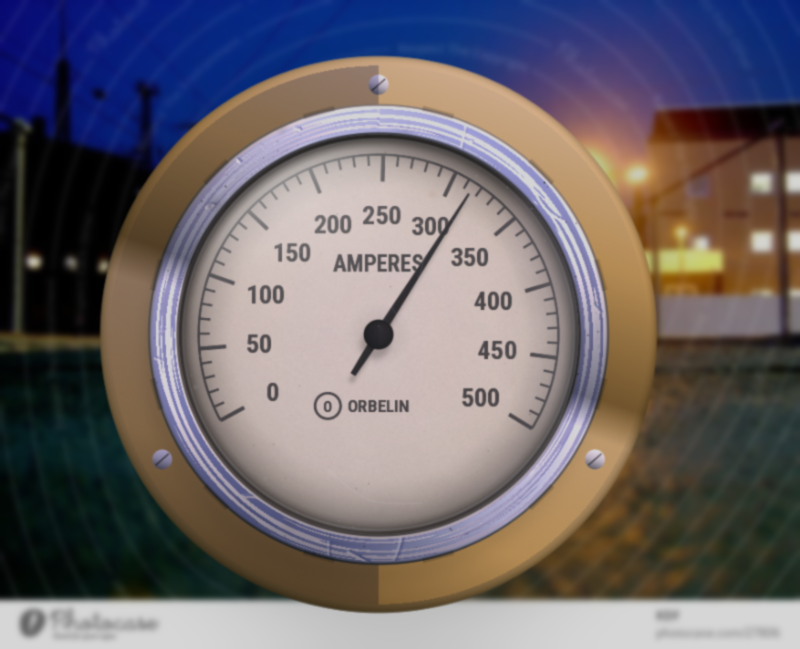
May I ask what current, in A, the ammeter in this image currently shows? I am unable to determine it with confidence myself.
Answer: 315 A
